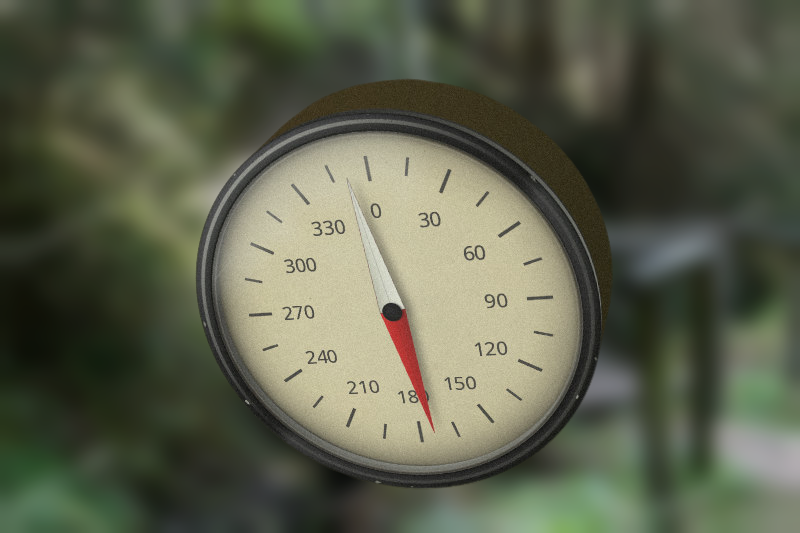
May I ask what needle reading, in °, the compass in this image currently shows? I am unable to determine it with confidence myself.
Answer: 172.5 °
